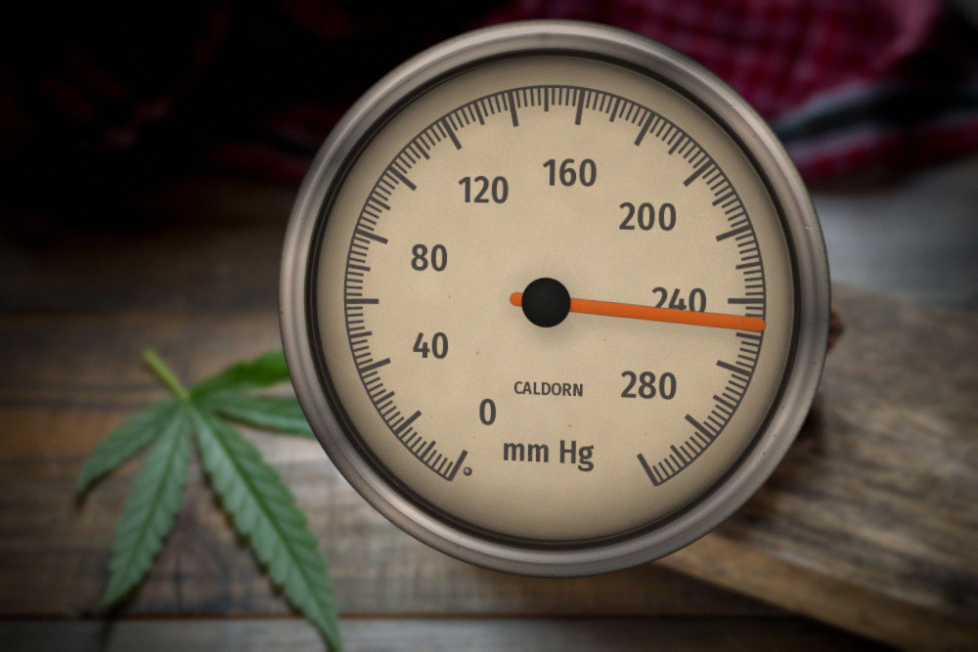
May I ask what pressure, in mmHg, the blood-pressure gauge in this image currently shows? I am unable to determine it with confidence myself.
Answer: 246 mmHg
